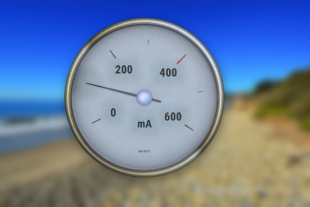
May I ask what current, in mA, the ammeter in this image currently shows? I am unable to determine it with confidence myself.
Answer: 100 mA
